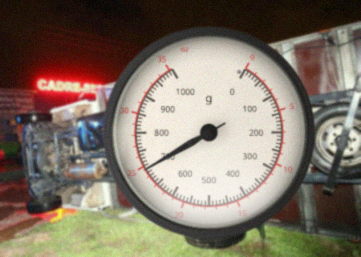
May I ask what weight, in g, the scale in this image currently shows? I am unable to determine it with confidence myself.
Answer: 700 g
